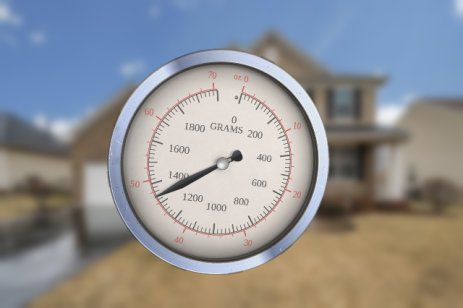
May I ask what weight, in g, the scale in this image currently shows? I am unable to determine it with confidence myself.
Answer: 1340 g
